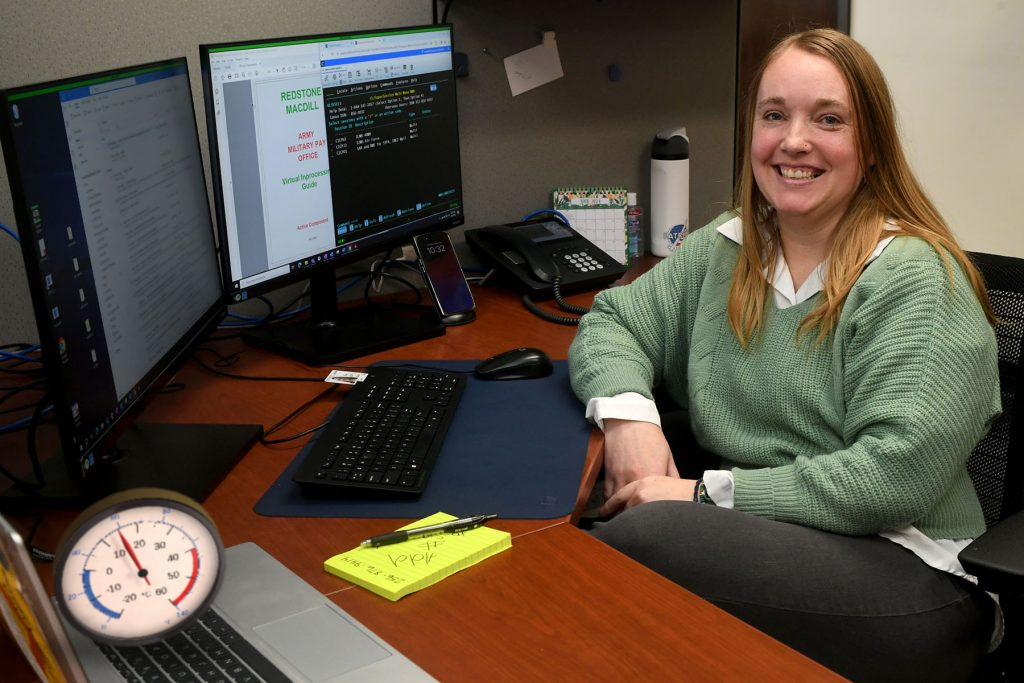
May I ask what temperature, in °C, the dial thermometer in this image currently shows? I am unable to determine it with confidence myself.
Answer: 15 °C
